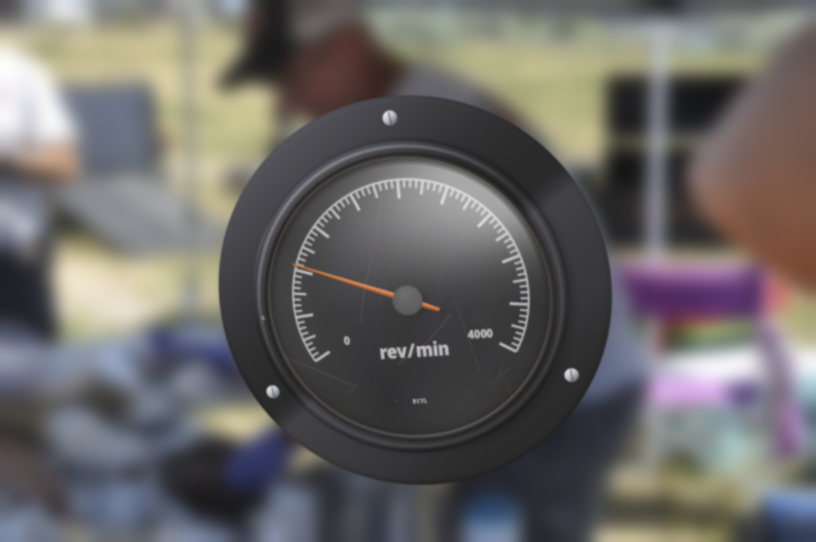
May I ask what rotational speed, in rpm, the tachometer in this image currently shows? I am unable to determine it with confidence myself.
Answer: 850 rpm
